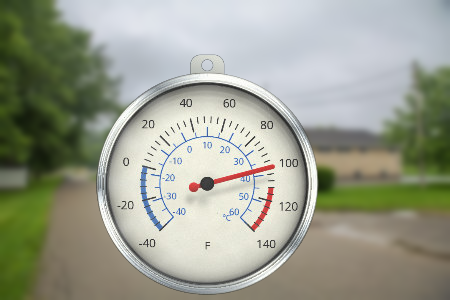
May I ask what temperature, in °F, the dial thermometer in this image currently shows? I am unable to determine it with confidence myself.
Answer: 100 °F
